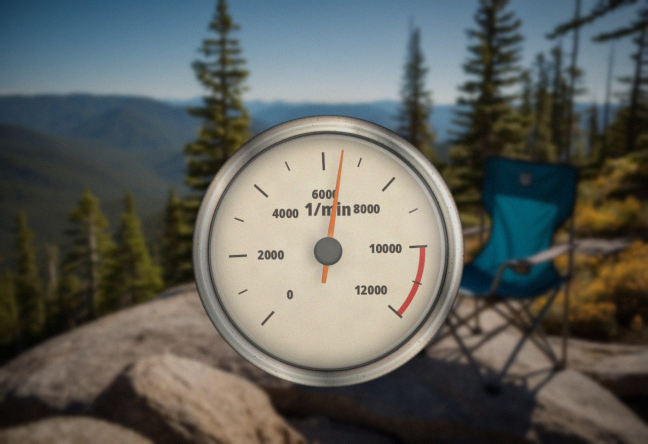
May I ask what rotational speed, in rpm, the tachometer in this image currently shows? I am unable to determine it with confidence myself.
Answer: 6500 rpm
